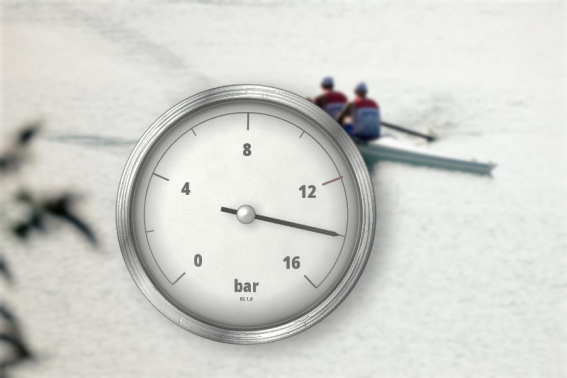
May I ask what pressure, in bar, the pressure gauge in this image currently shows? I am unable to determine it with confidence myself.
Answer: 14 bar
